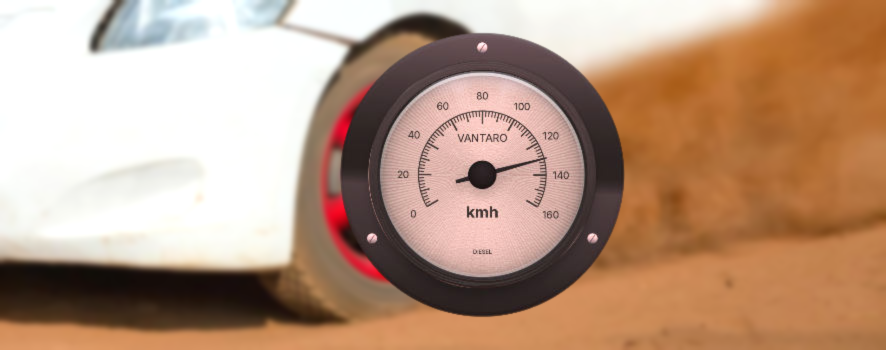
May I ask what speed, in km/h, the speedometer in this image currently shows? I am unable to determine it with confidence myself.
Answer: 130 km/h
